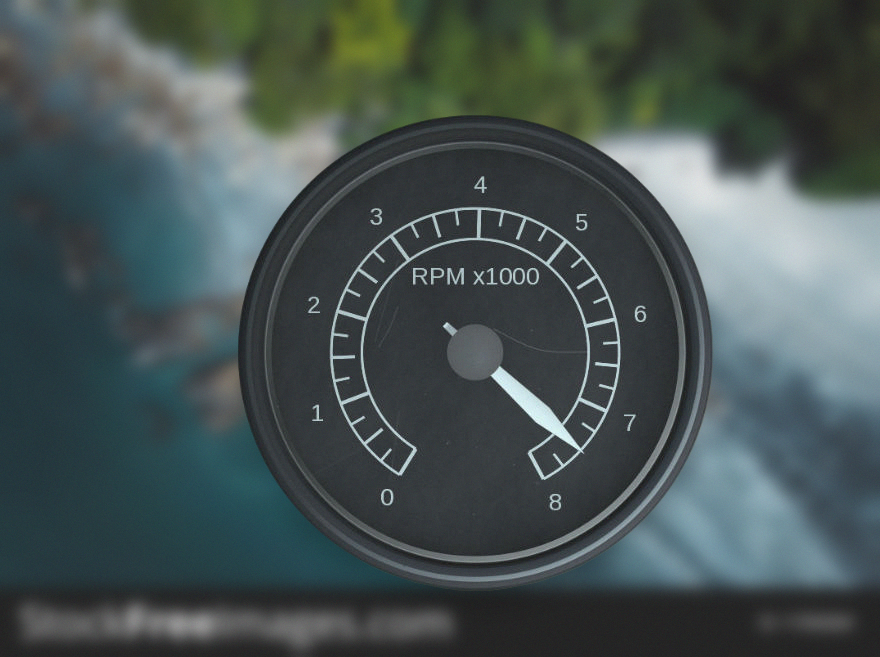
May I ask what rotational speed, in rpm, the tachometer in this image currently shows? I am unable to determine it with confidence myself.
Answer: 7500 rpm
